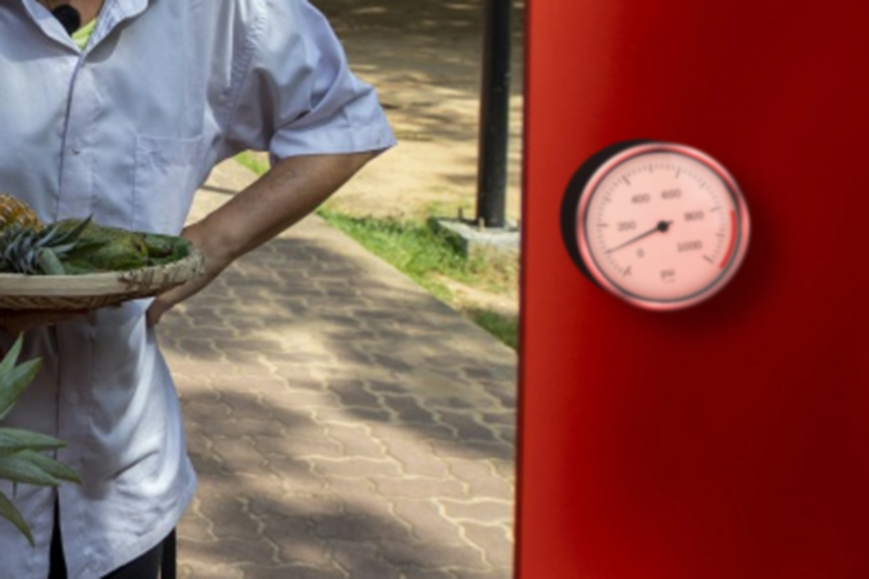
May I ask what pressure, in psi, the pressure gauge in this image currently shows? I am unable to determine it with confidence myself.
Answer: 100 psi
